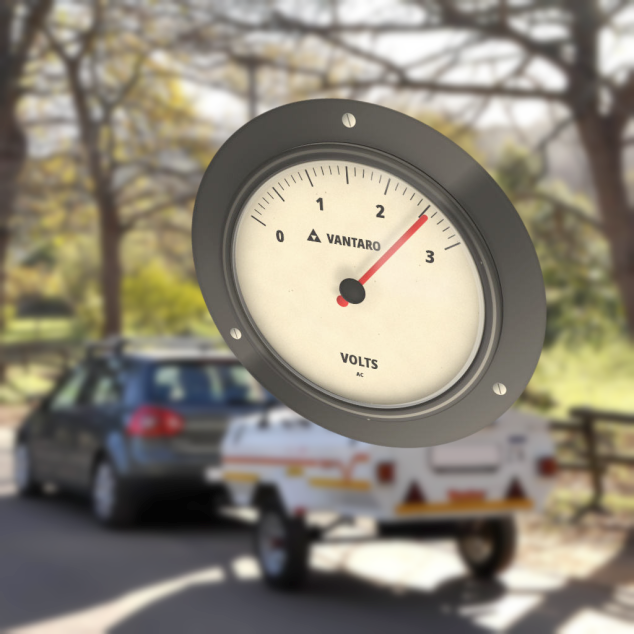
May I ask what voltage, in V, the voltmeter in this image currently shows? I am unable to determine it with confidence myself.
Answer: 2.55 V
